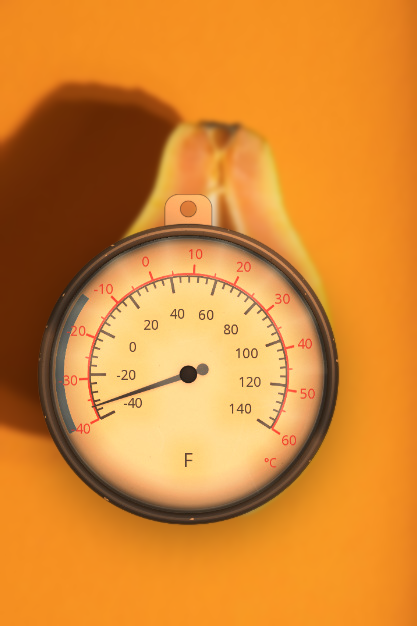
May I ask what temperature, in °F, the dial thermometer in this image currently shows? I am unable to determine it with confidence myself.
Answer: -34 °F
